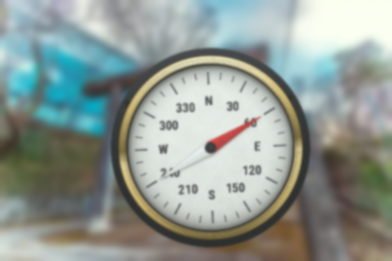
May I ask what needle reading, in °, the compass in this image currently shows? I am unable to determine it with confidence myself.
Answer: 60 °
